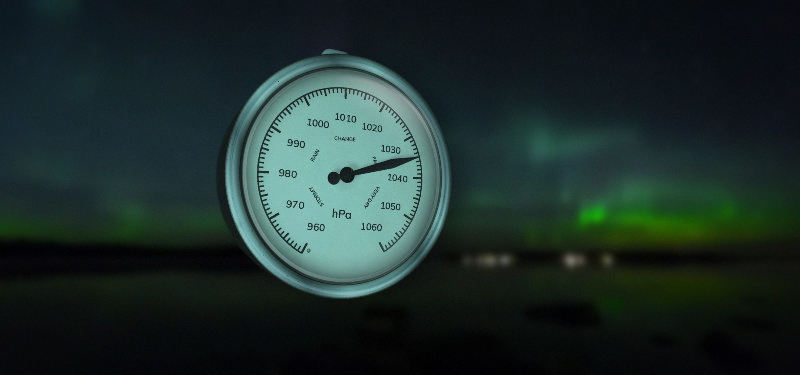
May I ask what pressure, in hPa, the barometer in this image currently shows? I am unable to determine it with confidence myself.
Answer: 1035 hPa
